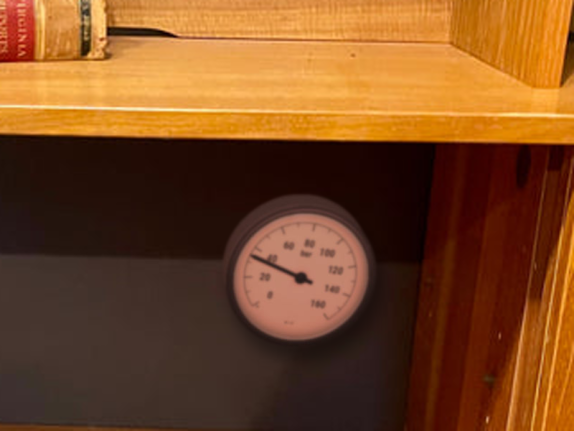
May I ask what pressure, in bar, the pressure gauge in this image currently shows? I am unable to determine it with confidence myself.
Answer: 35 bar
